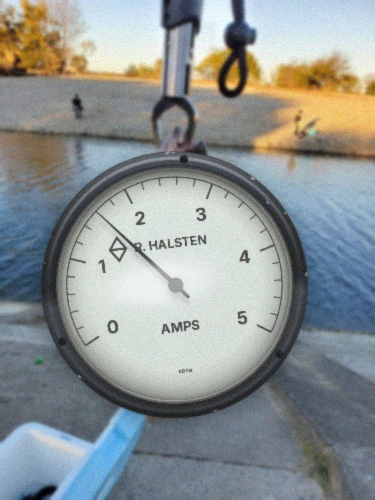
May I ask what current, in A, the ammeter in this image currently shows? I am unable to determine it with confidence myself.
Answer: 1.6 A
